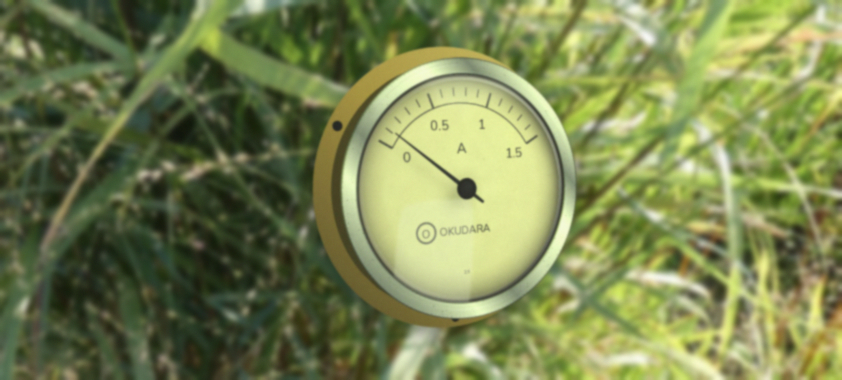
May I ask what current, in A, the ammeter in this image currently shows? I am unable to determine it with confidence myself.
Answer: 0.1 A
